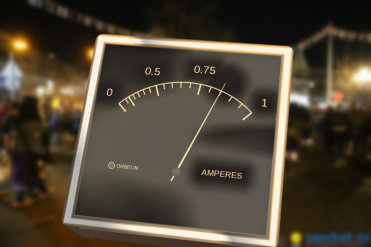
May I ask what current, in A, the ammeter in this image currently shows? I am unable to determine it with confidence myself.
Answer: 0.85 A
